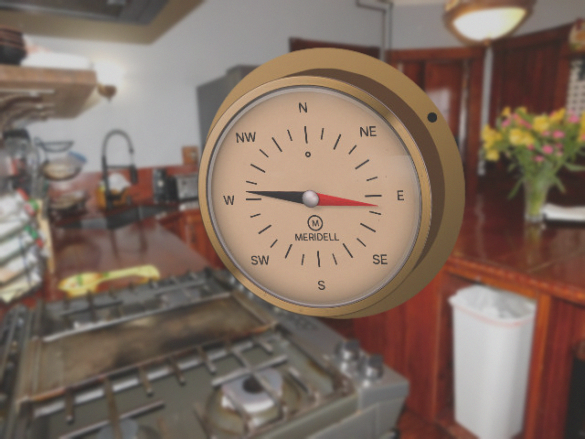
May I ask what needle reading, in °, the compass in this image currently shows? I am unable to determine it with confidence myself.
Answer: 97.5 °
